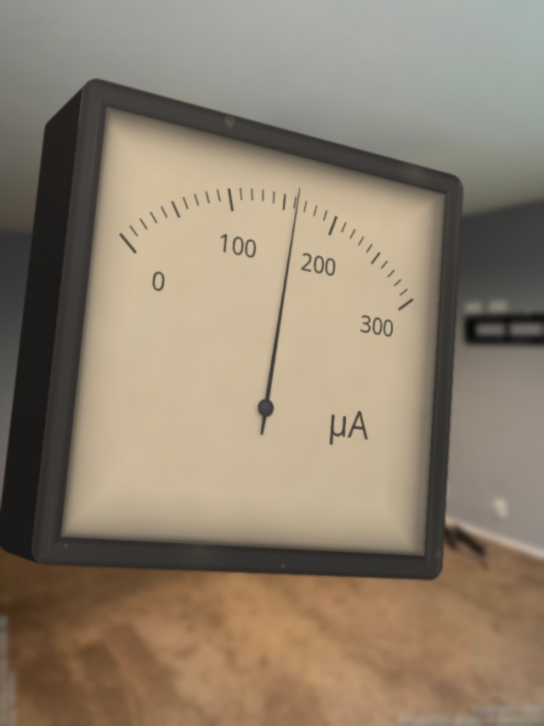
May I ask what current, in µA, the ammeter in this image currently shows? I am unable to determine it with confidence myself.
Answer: 160 µA
